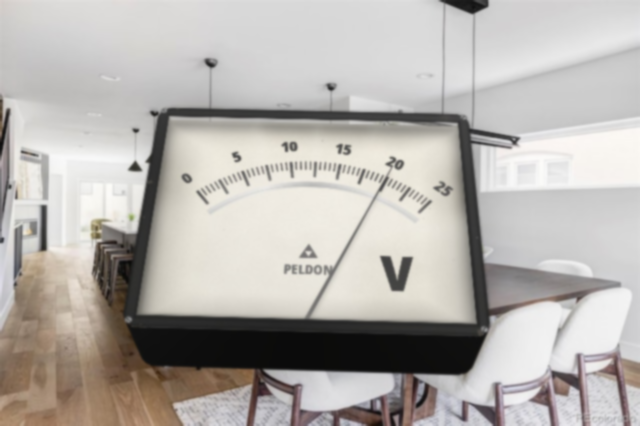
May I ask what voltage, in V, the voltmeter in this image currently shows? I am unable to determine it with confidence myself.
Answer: 20 V
